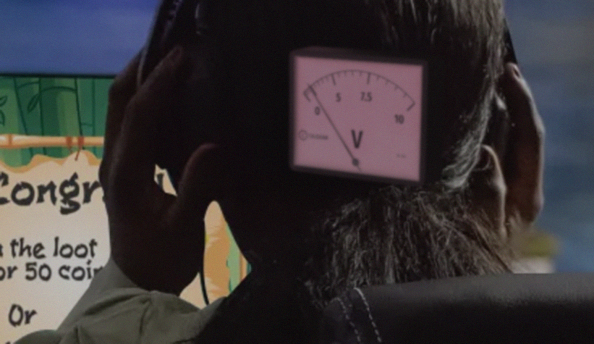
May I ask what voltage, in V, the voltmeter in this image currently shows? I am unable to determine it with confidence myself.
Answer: 2.5 V
